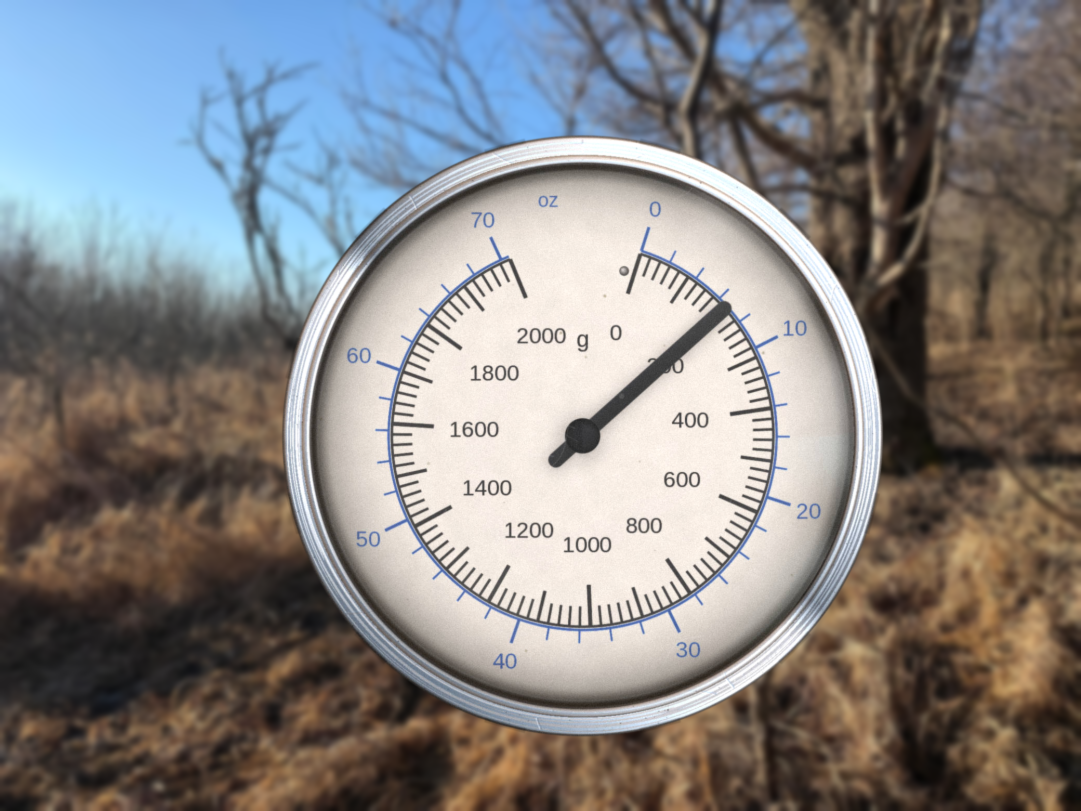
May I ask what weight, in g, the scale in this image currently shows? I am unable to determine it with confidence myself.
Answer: 190 g
